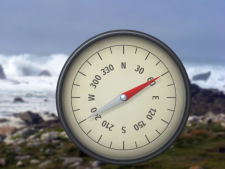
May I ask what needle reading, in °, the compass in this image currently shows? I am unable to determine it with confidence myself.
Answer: 60 °
